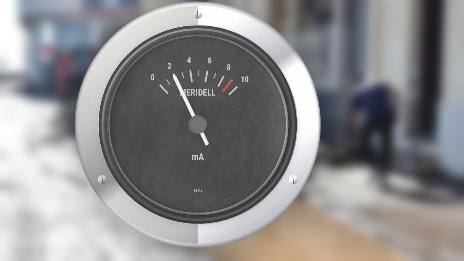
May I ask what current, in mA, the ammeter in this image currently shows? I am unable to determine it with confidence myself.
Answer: 2 mA
